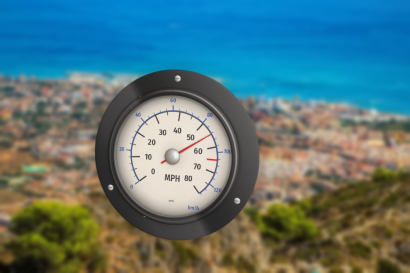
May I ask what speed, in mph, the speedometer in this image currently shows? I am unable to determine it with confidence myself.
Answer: 55 mph
